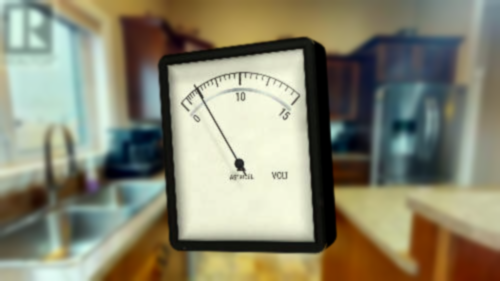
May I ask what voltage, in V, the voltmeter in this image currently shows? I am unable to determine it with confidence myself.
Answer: 5 V
